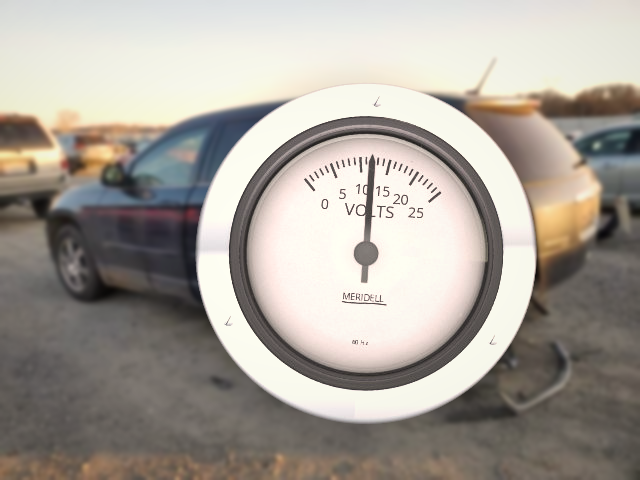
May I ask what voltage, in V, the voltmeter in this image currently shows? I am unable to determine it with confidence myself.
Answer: 12 V
